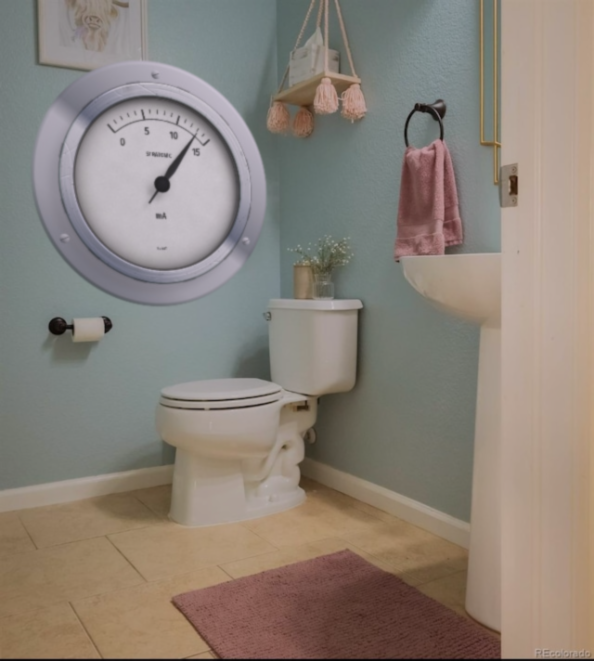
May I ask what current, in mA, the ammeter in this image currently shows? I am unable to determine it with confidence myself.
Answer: 13 mA
